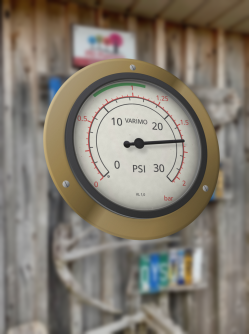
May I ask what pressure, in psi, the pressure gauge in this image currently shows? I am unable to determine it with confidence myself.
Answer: 24 psi
